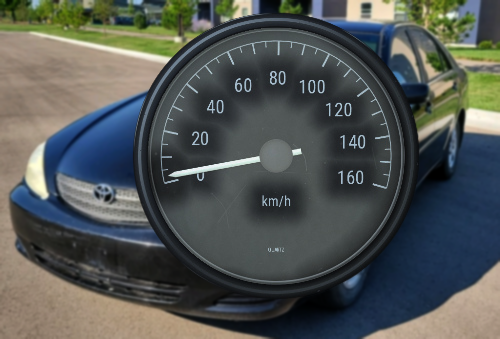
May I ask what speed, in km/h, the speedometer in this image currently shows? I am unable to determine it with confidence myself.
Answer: 2.5 km/h
